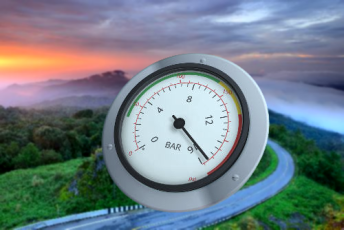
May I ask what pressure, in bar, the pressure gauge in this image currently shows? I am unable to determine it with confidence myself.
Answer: 15.5 bar
